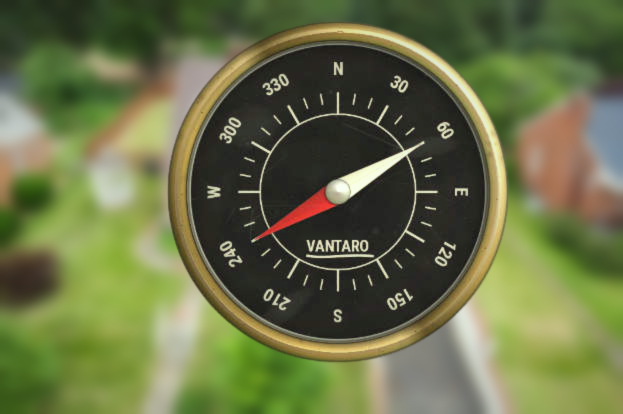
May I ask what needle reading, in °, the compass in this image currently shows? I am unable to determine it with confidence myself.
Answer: 240 °
